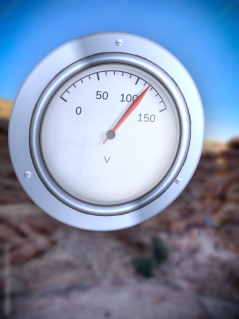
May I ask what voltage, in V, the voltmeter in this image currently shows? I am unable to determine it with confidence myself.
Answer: 115 V
